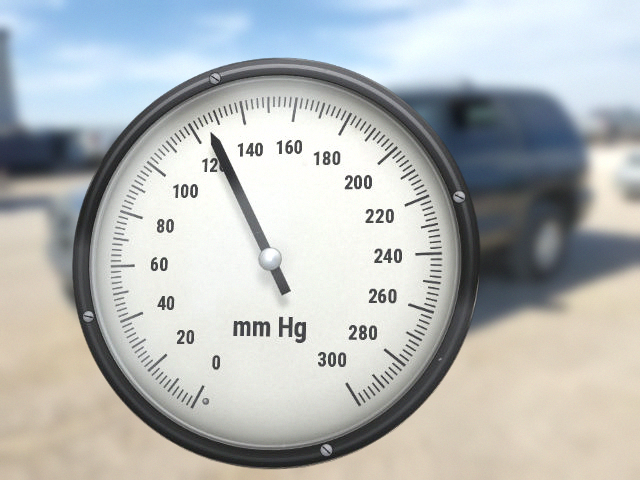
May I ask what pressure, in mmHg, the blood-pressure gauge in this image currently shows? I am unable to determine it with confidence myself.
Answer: 126 mmHg
